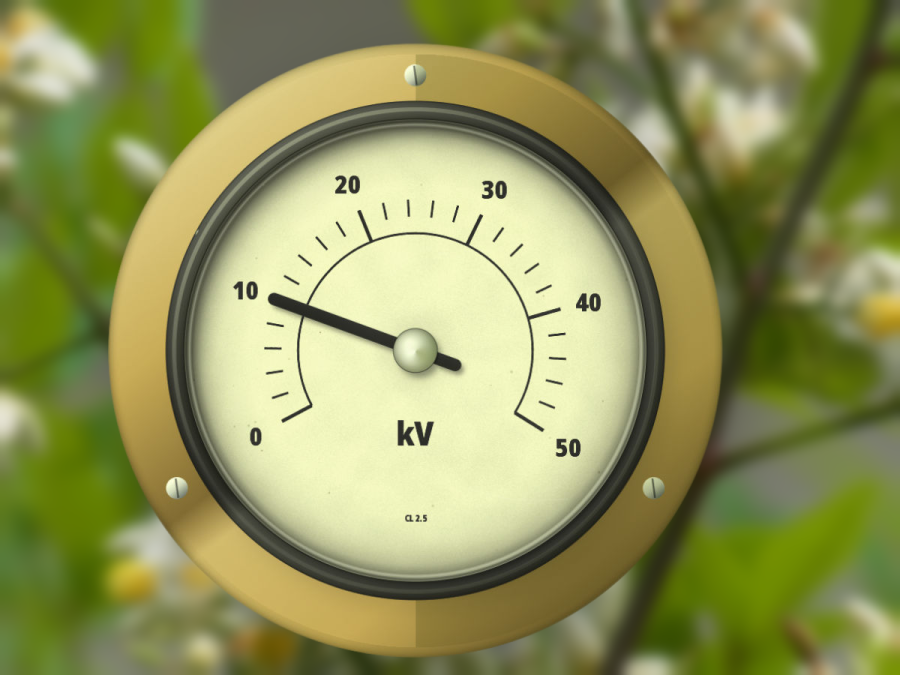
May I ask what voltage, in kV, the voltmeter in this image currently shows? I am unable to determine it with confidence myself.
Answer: 10 kV
